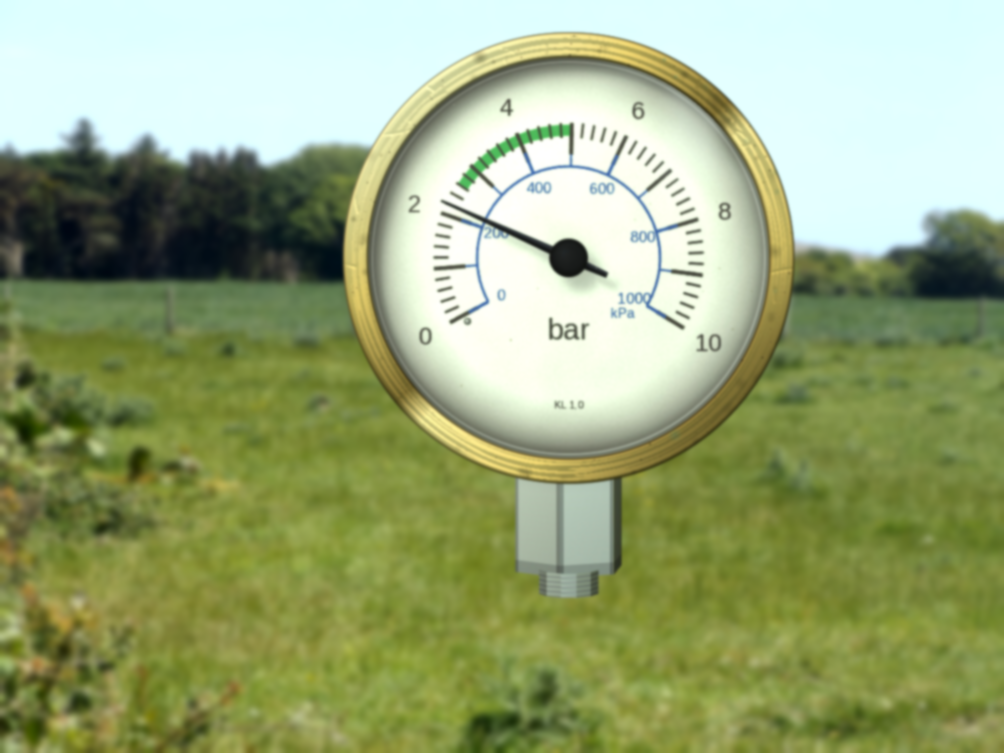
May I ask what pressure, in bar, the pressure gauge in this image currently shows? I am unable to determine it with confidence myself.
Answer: 2.2 bar
